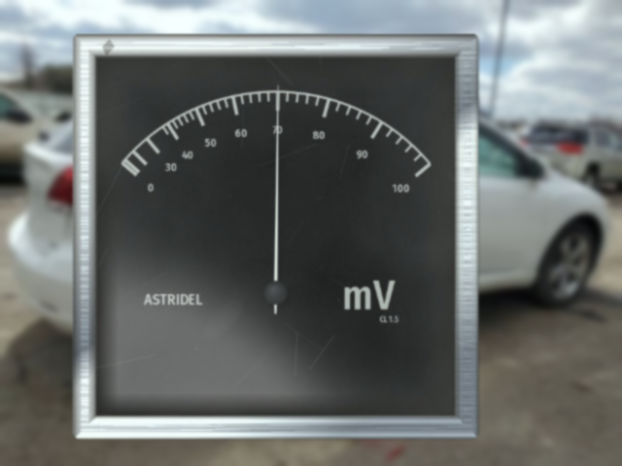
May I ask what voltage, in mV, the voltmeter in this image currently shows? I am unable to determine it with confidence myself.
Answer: 70 mV
